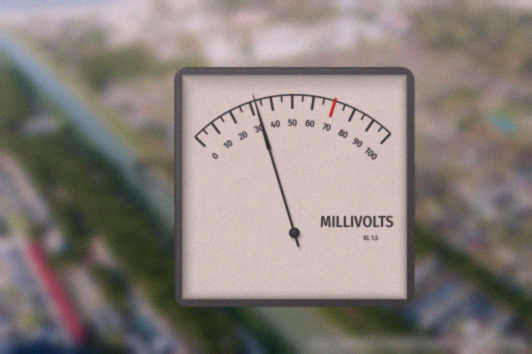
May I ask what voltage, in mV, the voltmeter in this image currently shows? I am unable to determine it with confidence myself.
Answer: 32.5 mV
